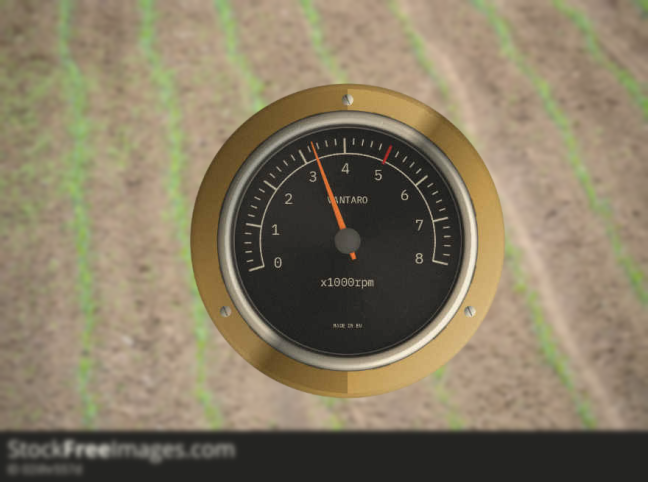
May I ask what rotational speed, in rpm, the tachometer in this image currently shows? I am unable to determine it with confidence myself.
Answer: 3300 rpm
